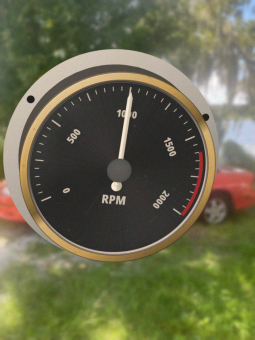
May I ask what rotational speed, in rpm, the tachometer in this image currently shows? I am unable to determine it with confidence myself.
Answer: 1000 rpm
